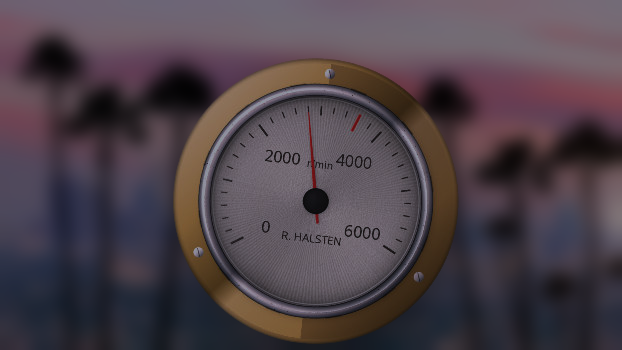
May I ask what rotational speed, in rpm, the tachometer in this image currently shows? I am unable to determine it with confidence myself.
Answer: 2800 rpm
